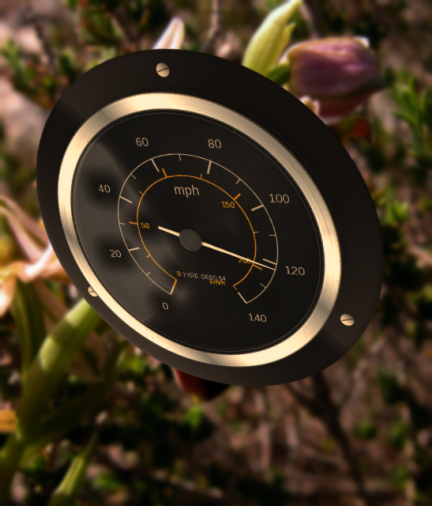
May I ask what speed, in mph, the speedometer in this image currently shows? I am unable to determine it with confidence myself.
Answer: 120 mph
